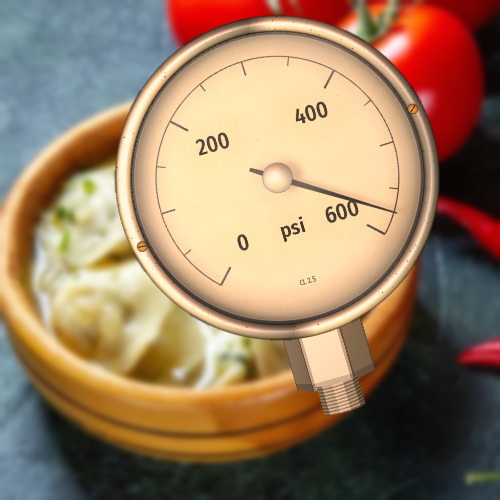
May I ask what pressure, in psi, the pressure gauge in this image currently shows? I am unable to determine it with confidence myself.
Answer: 575 psi
